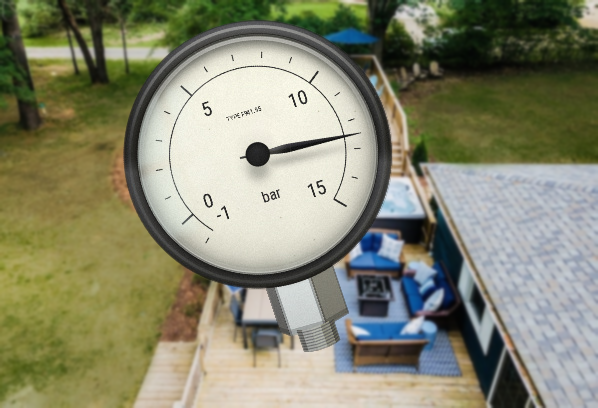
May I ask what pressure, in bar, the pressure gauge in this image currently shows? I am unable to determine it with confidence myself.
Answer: 12.5 bar
